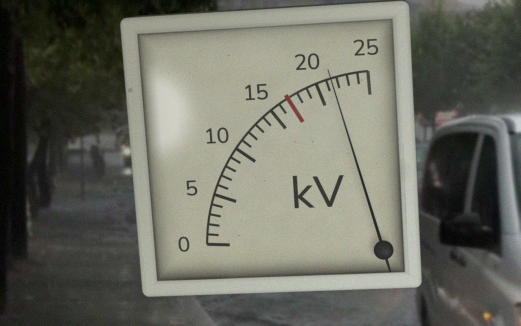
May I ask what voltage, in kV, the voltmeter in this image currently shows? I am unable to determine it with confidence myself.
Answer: 21.5 kV
